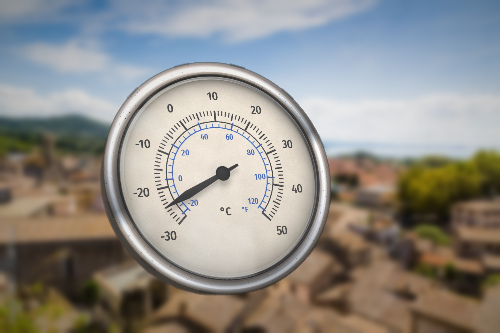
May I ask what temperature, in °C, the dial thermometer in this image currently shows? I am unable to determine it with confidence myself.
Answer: -25 °C
